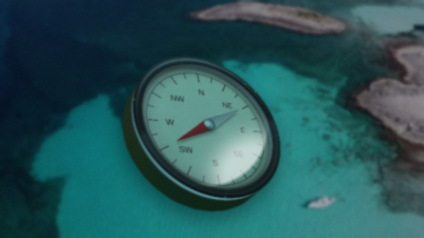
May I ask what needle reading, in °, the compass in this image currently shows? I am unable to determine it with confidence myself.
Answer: 240 °
